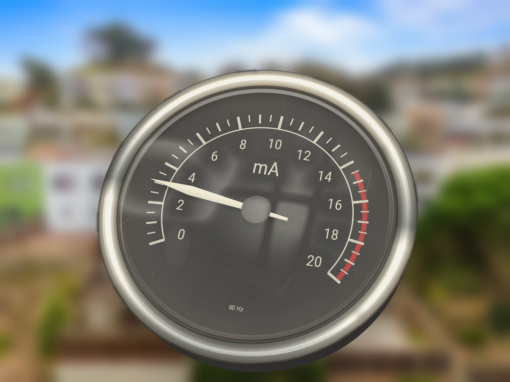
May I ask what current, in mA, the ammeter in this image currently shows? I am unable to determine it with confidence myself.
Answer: 3 mA
